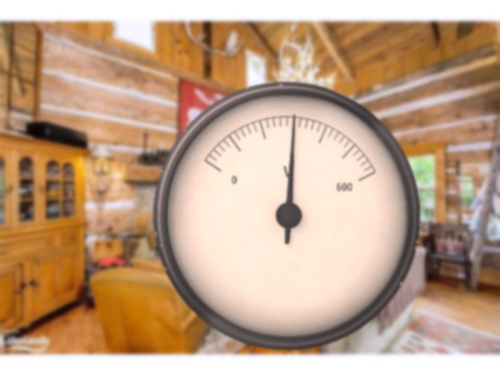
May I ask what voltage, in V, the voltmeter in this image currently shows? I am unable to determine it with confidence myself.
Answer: 300 V
